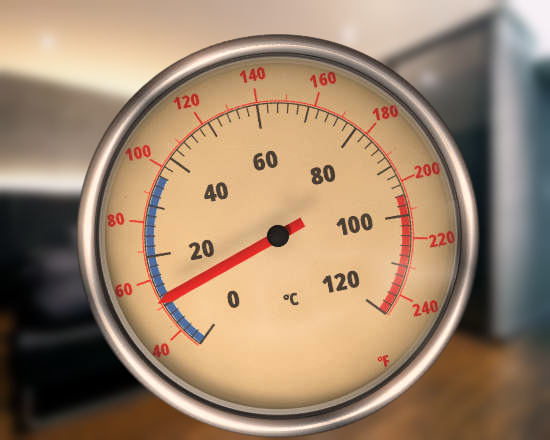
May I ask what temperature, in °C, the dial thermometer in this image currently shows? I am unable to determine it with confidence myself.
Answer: 11 °C
